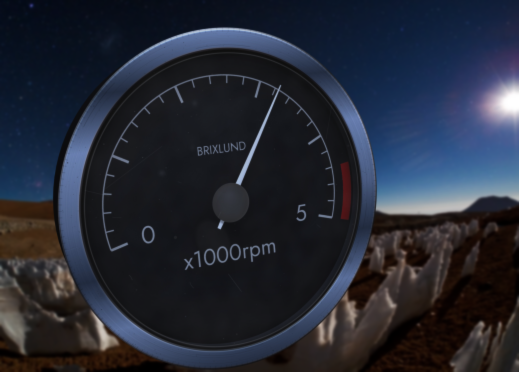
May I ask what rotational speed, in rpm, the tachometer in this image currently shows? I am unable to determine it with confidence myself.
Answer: 3200 rpm
